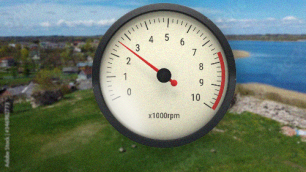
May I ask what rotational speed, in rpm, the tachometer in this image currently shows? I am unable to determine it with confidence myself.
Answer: 2600 rpm
